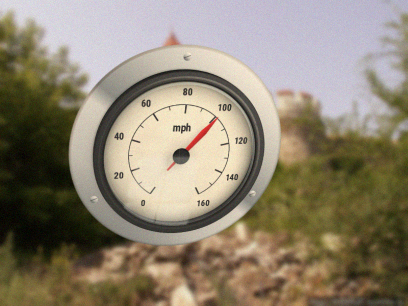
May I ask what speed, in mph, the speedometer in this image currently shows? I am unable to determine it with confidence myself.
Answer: 100 mph
